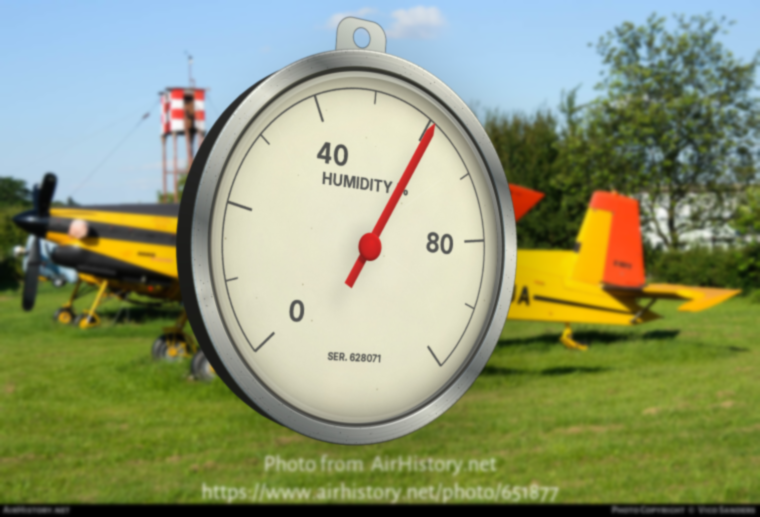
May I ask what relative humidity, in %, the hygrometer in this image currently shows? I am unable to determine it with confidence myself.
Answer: 60 %
